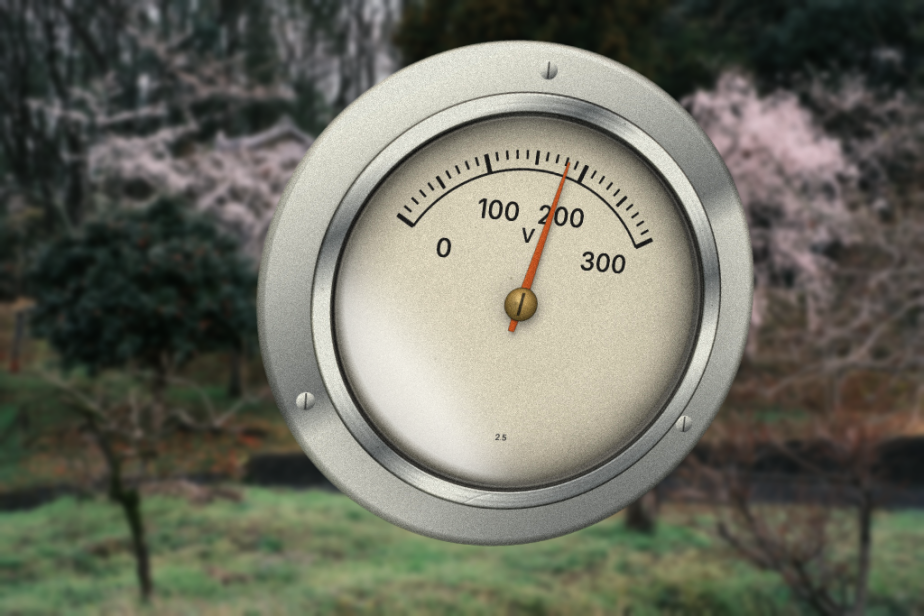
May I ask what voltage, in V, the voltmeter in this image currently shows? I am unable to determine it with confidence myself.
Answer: 180 V
